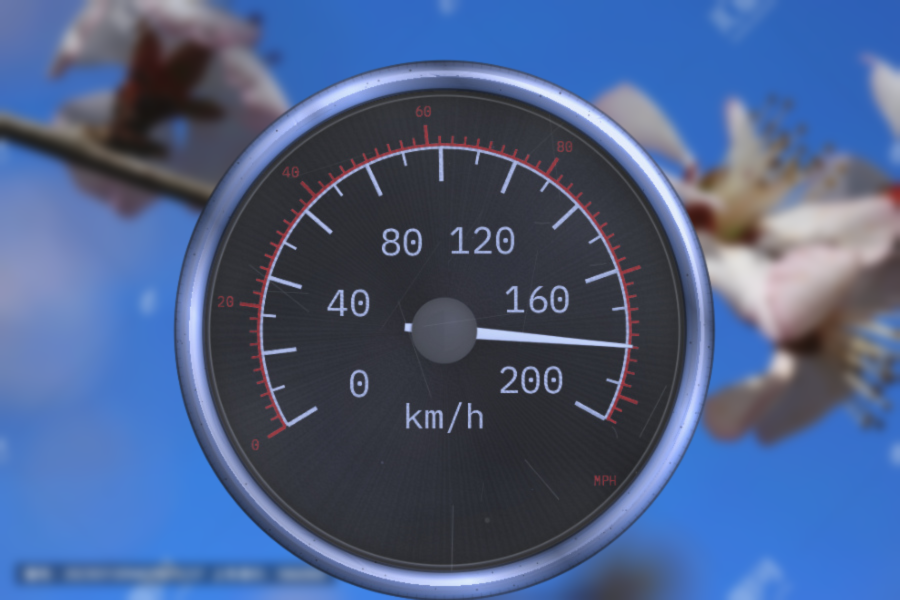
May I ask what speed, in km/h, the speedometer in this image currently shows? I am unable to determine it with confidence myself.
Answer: 180 km/h
